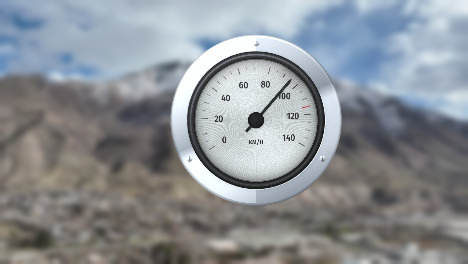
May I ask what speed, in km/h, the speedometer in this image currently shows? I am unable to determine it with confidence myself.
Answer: 95 km/h
